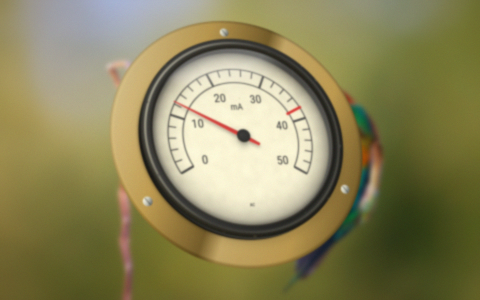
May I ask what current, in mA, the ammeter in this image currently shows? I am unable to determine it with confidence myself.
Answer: 12 mA
